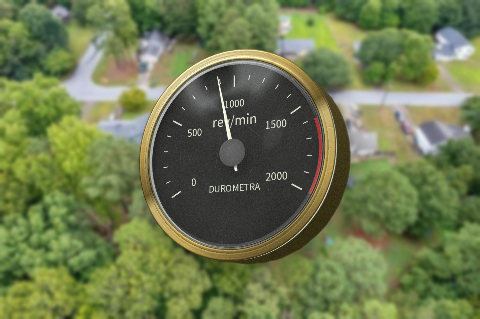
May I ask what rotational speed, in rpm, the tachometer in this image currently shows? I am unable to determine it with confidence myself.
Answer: 900 rpm
